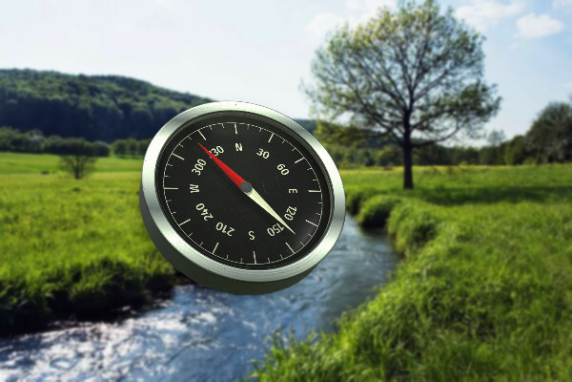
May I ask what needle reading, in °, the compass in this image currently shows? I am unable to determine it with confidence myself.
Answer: 320 °
